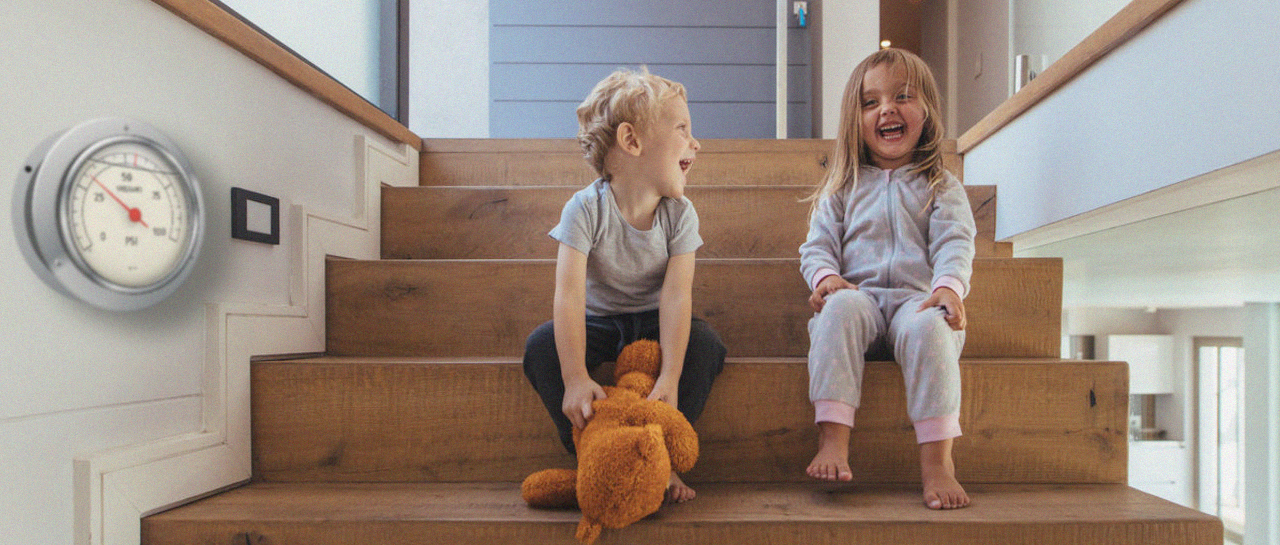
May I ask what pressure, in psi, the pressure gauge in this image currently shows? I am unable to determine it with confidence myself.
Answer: 30 psi
